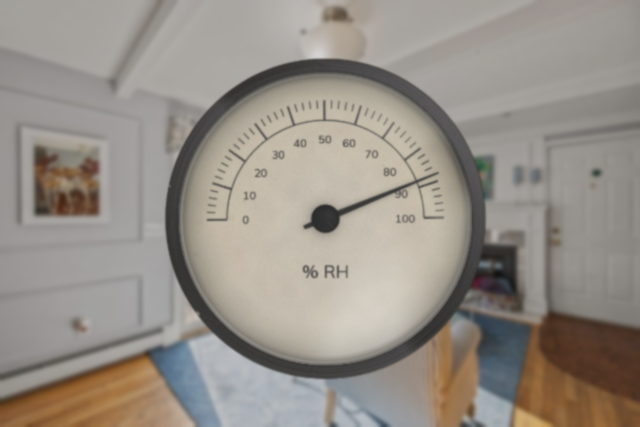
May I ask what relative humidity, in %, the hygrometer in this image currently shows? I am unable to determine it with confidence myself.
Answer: 88 %
